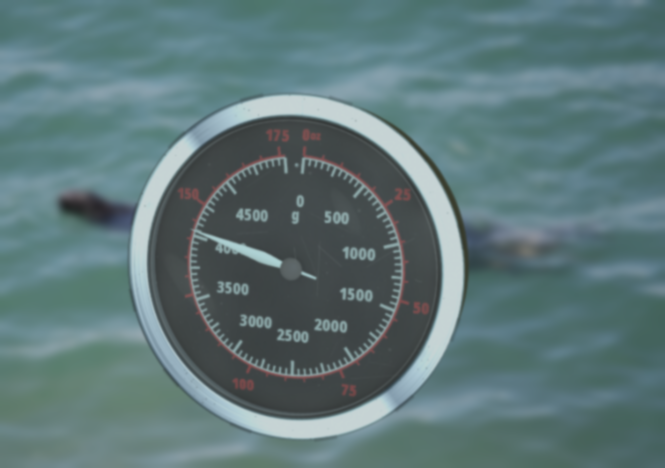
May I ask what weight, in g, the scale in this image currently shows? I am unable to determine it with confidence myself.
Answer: 4050 g
